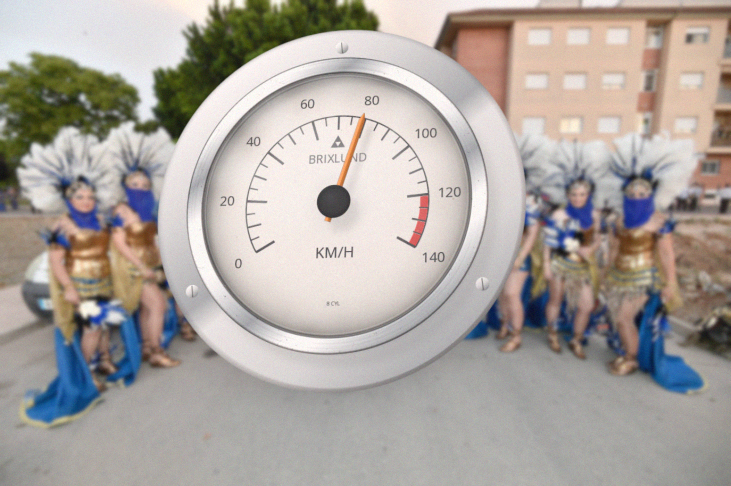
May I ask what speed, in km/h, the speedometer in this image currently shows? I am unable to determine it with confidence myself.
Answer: 80 km/h
